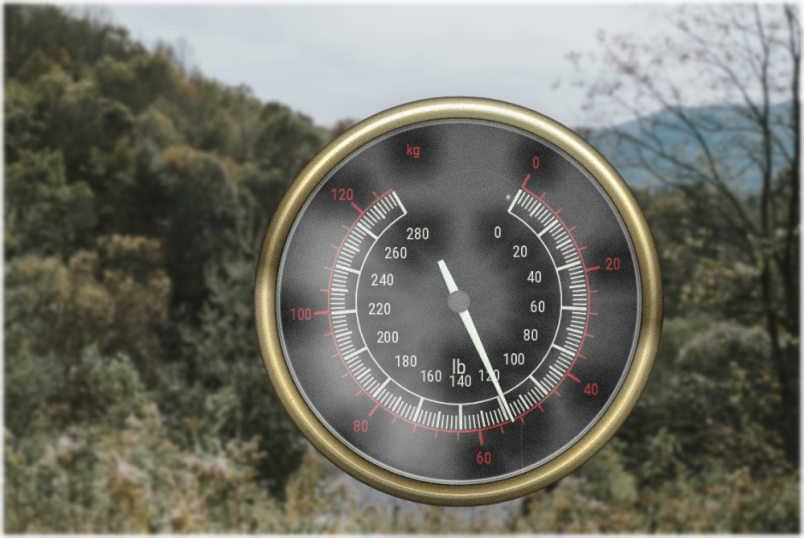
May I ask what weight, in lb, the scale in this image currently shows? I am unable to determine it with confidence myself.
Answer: 118 lb
